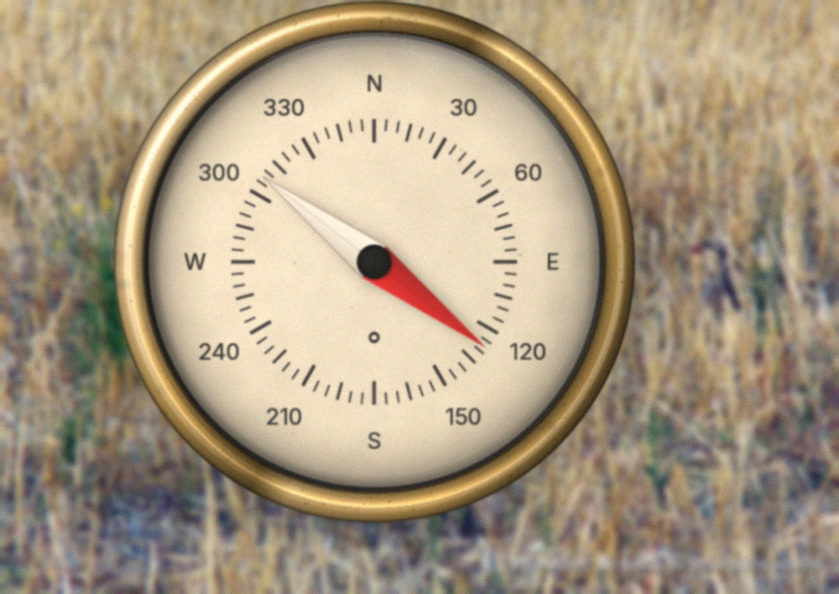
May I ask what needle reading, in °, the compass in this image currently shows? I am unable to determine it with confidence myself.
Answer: 127.5 °
